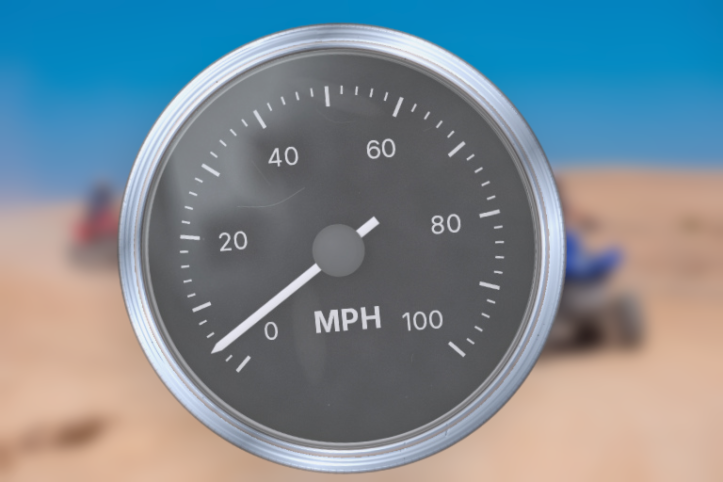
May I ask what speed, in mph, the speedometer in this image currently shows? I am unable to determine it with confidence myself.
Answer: 4 mph
